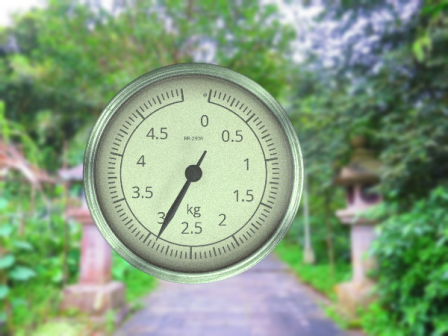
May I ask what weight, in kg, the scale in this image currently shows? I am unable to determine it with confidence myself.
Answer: 2.9 kg
